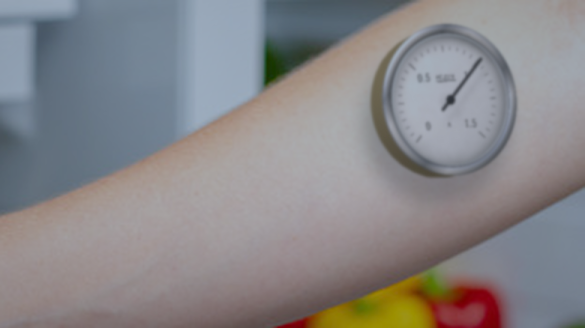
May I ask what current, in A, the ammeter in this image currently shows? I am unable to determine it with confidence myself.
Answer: 1 A
